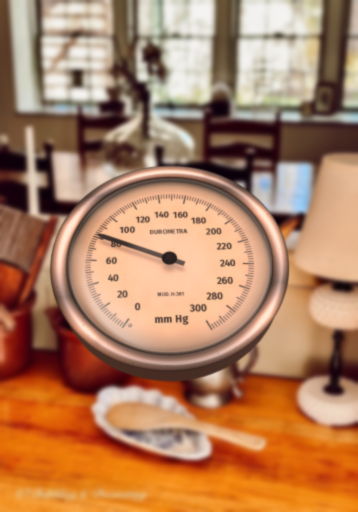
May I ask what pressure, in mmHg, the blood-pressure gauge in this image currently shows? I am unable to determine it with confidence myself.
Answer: 80 mmHg
